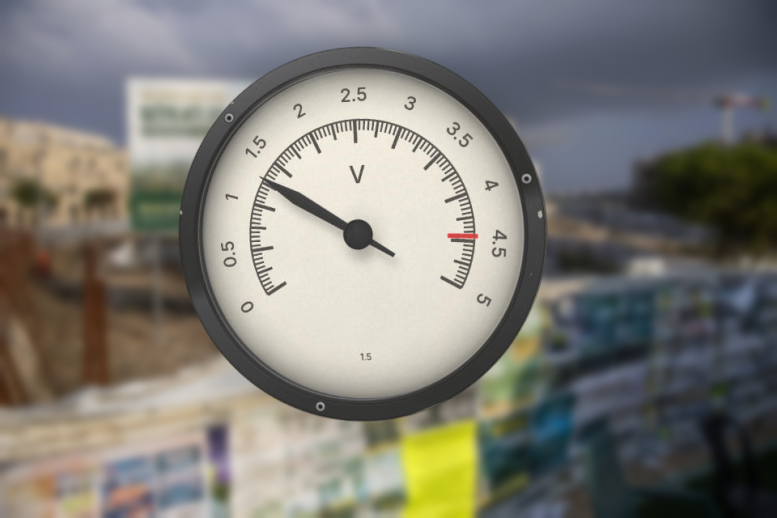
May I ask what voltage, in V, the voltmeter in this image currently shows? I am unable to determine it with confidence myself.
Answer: 1.3 V
